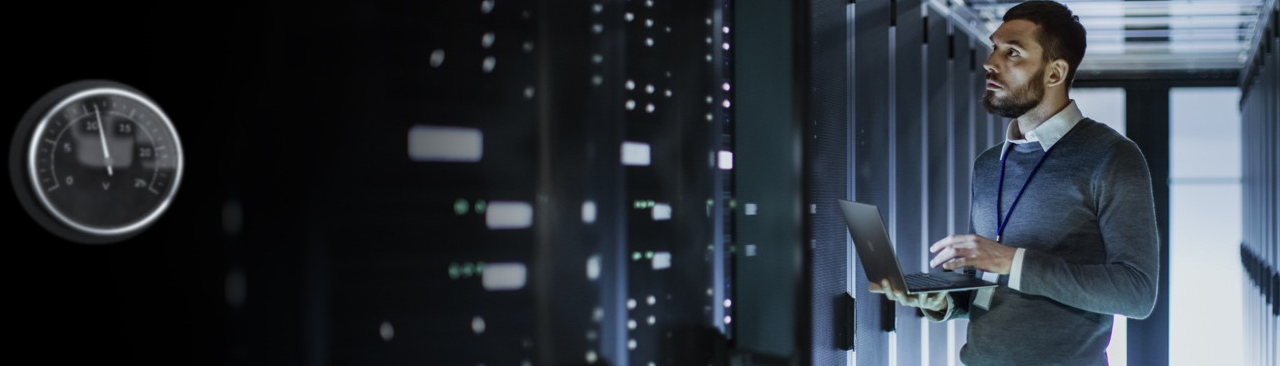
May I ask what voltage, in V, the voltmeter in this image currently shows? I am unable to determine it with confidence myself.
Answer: 11 V
